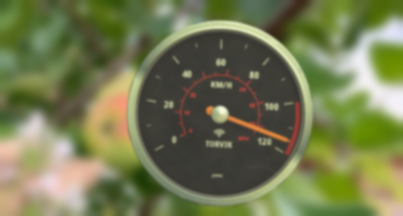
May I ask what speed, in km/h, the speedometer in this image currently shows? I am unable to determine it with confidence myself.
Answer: 115 km/h
